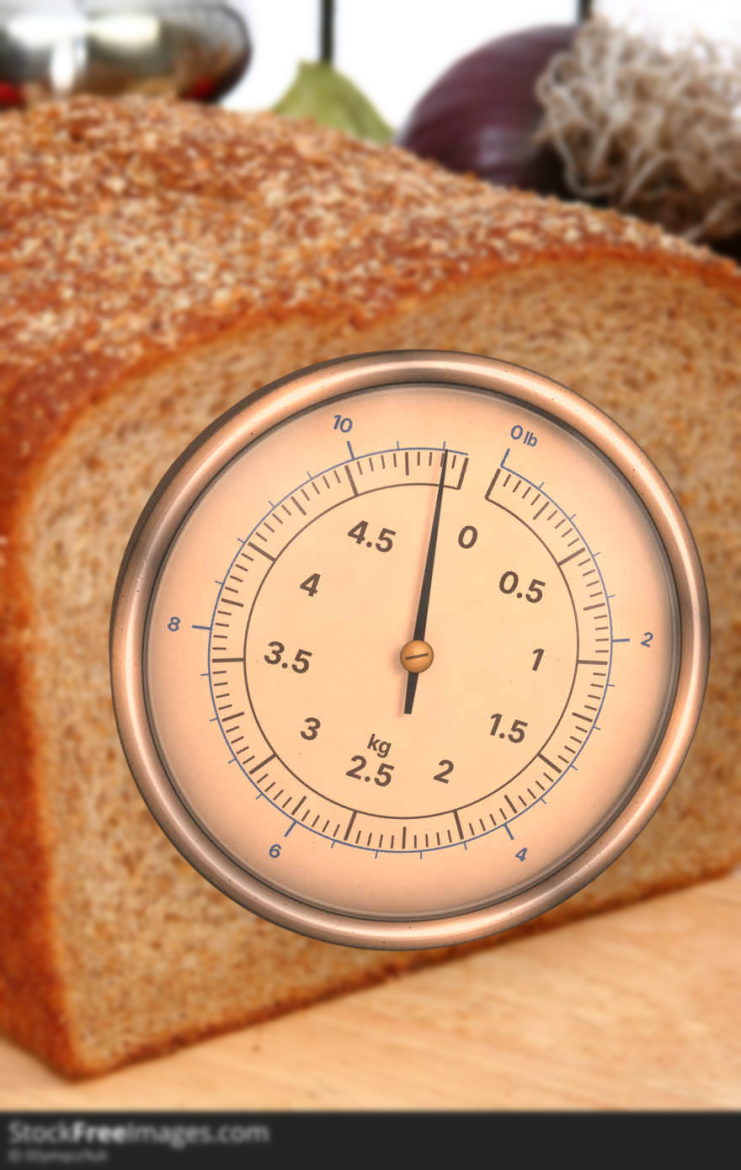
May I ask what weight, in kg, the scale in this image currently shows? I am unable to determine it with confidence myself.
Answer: 4.9 kg
